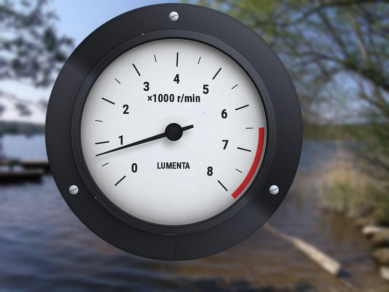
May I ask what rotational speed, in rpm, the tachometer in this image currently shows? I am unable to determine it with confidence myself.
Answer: 750 rpm
